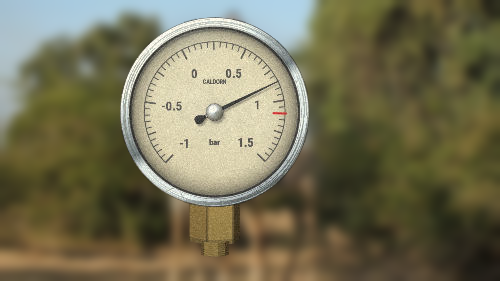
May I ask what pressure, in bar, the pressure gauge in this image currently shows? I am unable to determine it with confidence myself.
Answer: 0.85 bar
